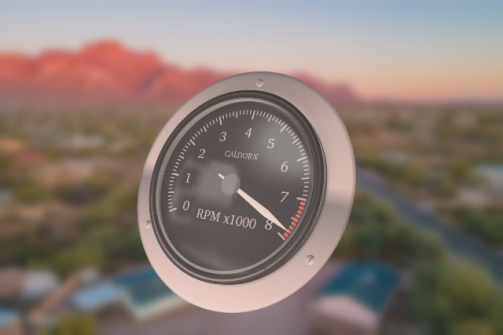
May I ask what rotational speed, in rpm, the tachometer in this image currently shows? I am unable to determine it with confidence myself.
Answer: 7800 rpm
